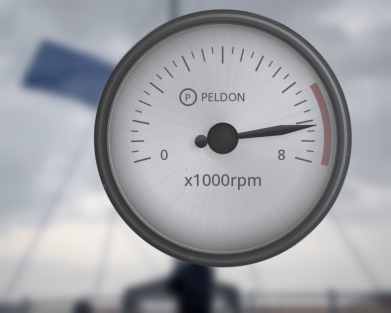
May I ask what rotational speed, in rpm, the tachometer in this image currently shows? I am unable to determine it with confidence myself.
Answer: 7125 rpm
